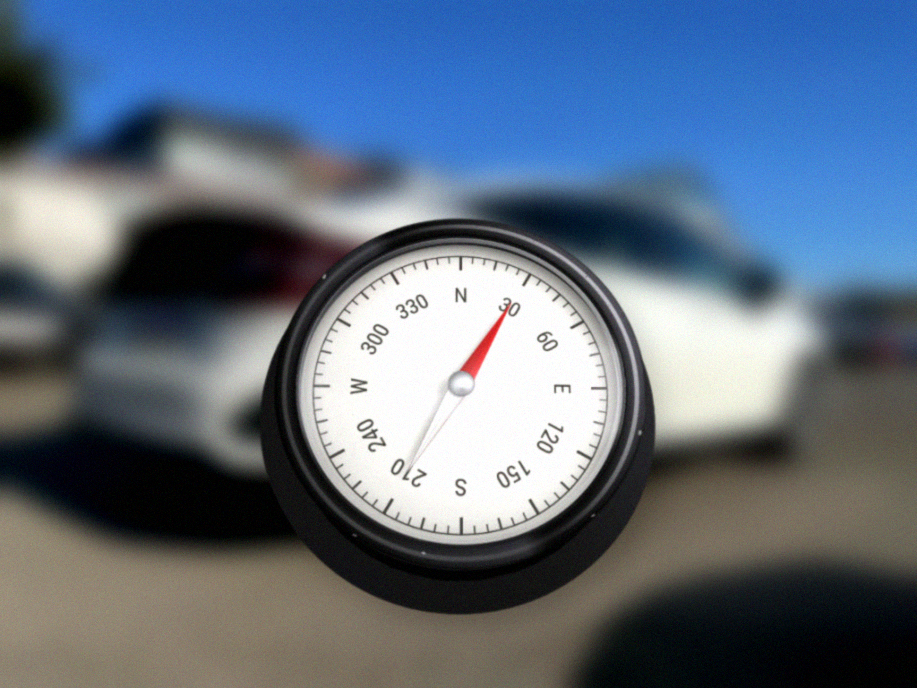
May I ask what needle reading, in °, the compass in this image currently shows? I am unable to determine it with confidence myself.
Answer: 30 °
